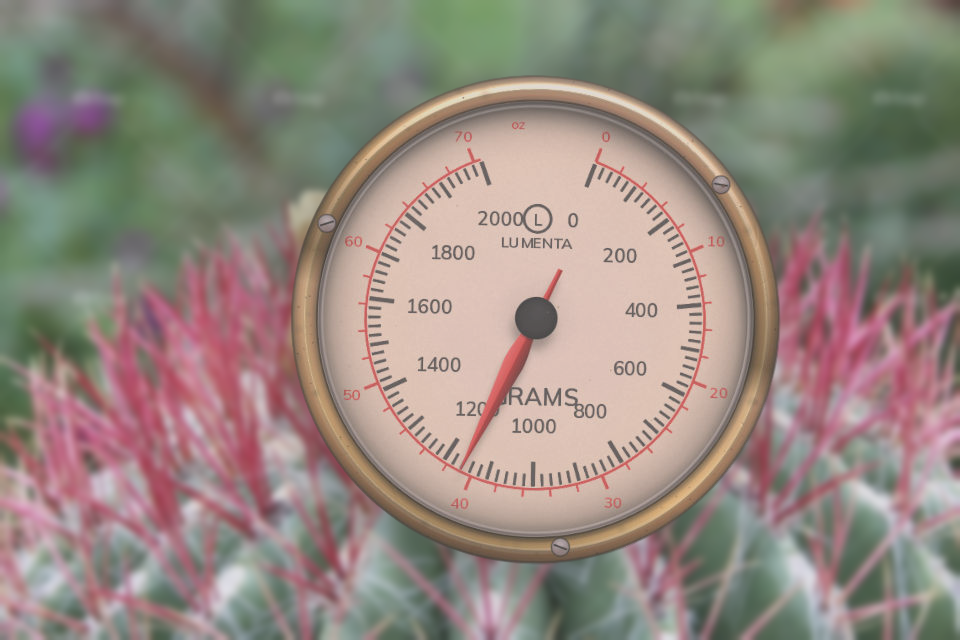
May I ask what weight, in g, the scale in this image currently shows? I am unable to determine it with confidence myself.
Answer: 1160 g
